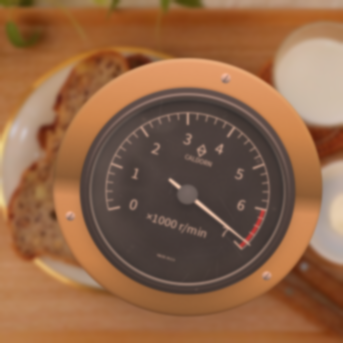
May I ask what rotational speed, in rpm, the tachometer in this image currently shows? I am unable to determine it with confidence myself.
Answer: 6800 rpm
